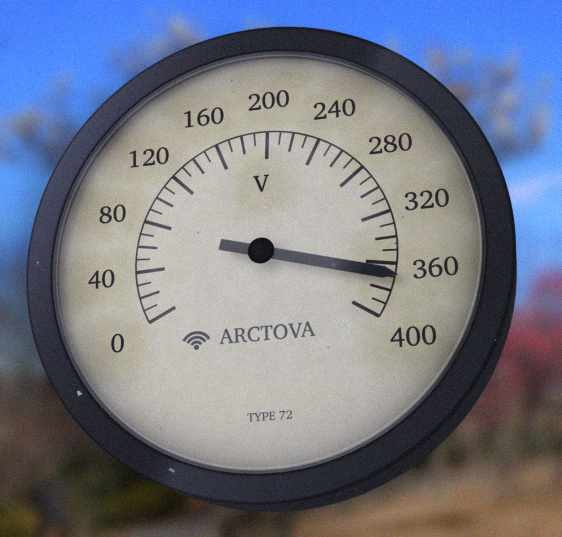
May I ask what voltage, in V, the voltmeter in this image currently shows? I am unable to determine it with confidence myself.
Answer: 370 V
